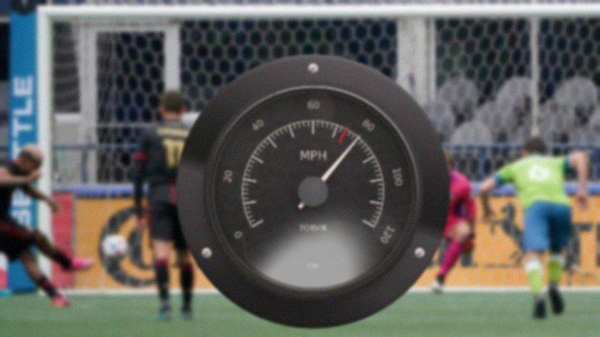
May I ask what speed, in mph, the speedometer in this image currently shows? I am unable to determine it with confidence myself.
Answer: 80 mph
